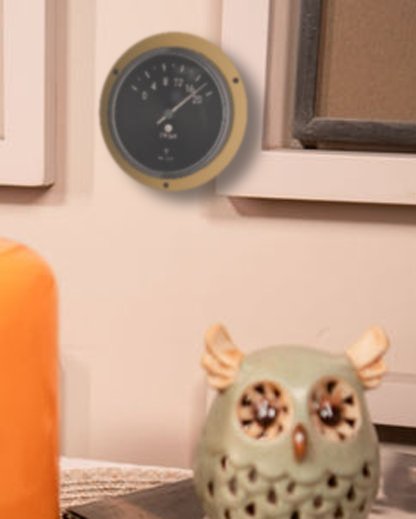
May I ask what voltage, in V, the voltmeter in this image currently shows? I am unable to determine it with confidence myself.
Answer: 18 V
